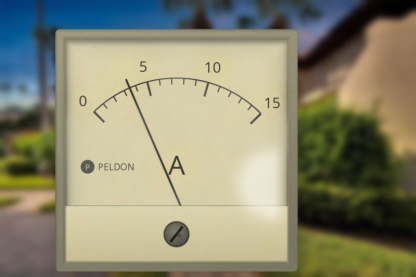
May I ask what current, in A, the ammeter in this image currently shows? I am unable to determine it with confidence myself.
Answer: 3.5 A
